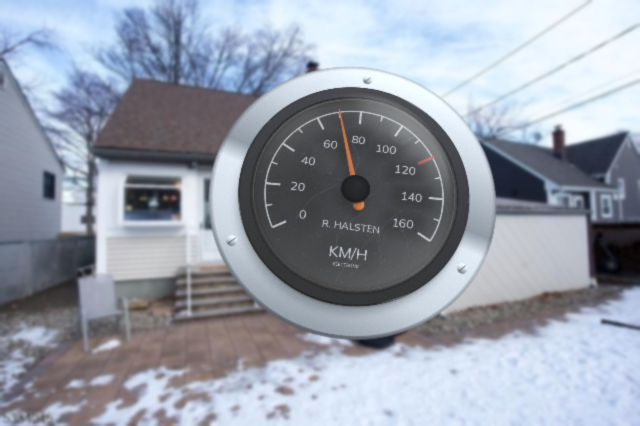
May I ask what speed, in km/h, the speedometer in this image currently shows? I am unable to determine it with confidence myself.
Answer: 70 km/h
